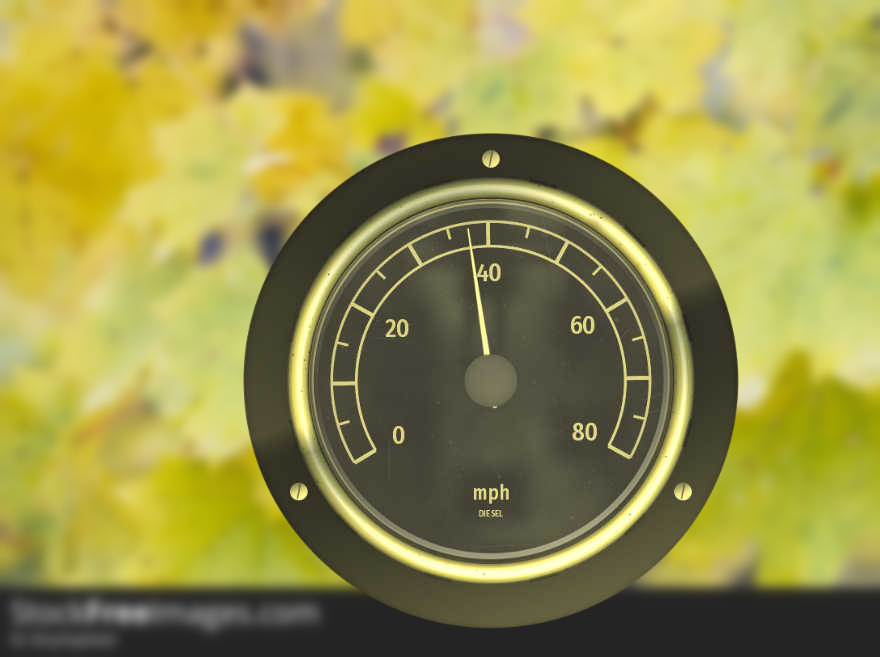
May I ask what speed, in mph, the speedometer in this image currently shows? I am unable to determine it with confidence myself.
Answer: 37.5 mph
